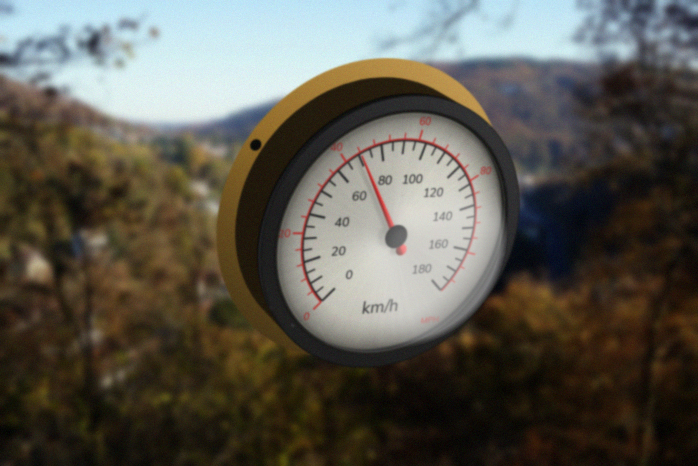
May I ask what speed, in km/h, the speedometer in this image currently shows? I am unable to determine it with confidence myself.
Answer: 70 km/h
